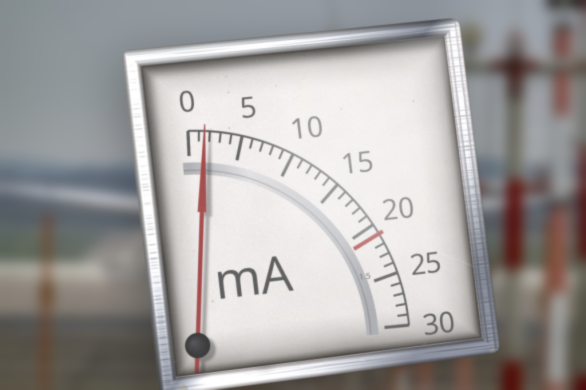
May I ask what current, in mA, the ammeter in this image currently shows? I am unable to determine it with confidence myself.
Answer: 1.5 mA
